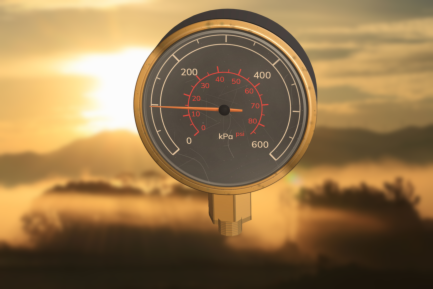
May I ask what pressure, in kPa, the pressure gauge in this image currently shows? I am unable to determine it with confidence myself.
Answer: 100 kPa
